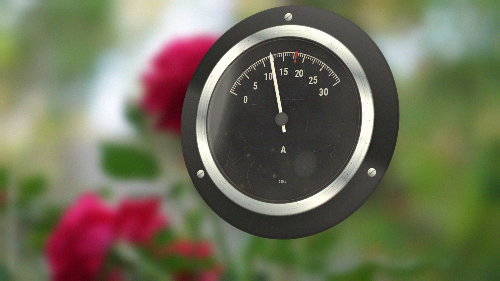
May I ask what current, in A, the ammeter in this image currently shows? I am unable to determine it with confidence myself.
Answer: 12.5 A
